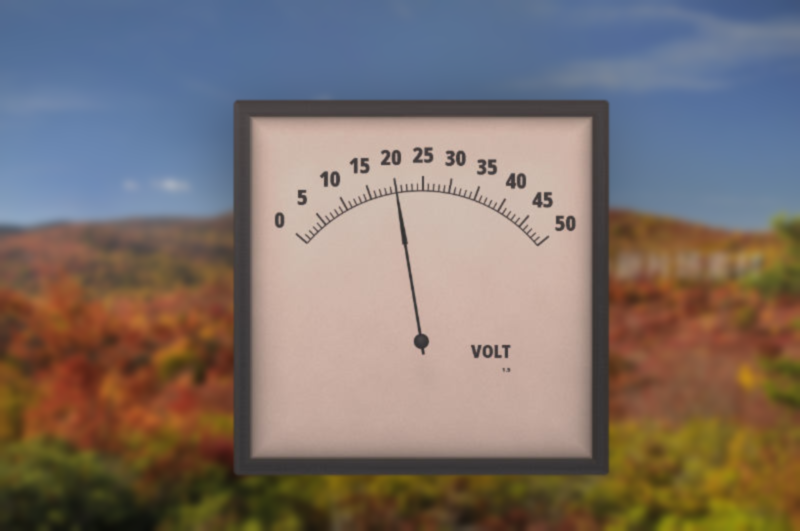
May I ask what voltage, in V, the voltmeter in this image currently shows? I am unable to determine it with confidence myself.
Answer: 20 V
